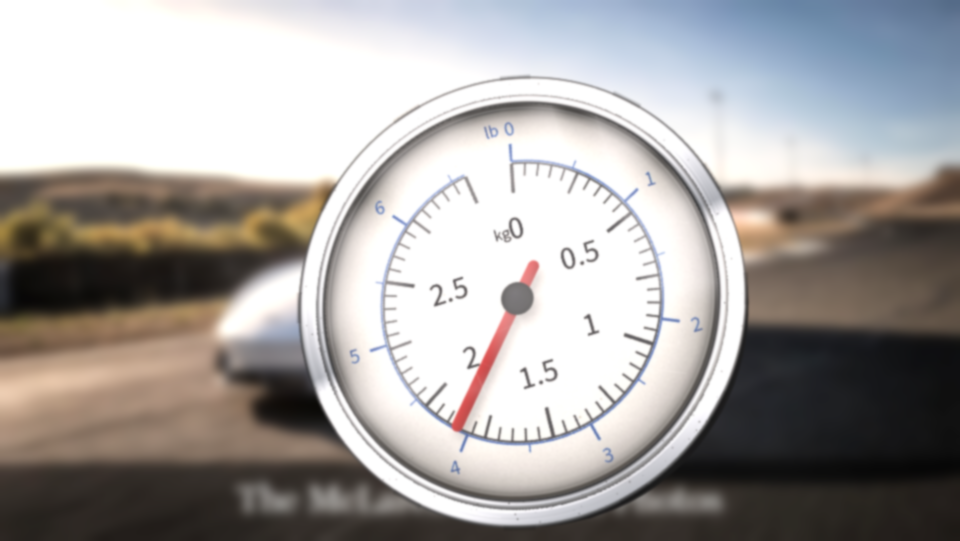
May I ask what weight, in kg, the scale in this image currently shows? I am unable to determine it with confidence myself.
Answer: 1.85 kg
